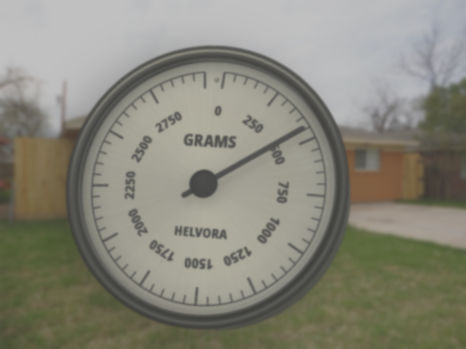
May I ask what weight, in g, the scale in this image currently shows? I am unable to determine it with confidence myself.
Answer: 450 g
